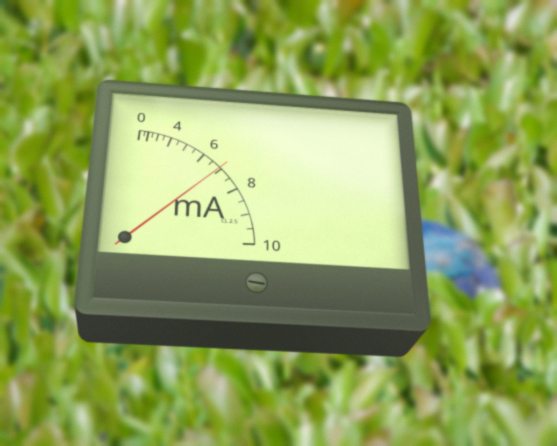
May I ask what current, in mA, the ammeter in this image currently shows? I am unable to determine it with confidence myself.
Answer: 7 mA
